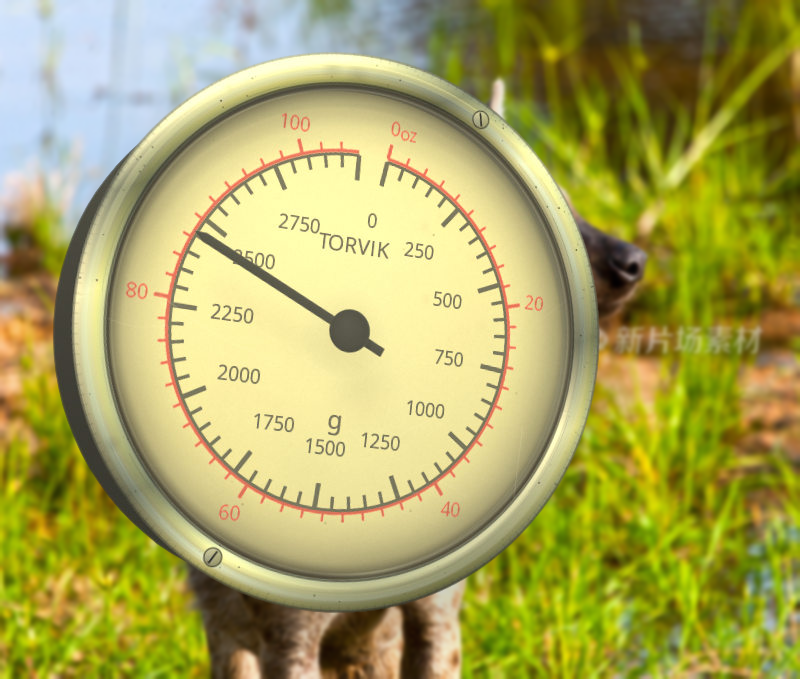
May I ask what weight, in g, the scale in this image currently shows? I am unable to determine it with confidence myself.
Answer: 2450 g
